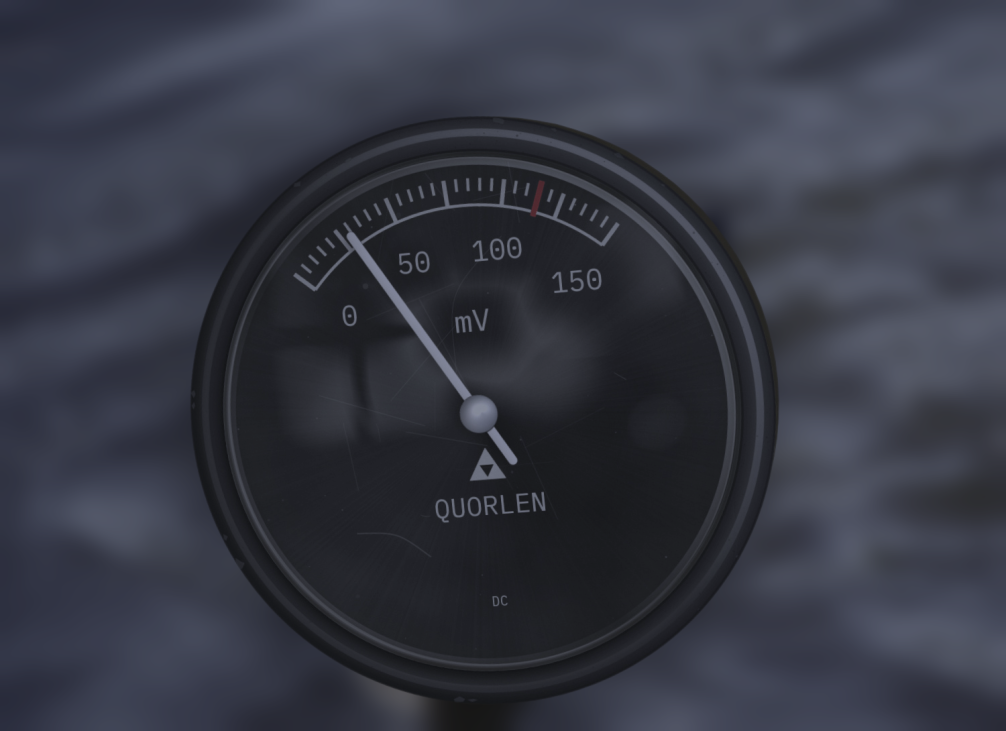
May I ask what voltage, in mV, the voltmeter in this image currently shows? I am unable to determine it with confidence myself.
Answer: 30 mV
